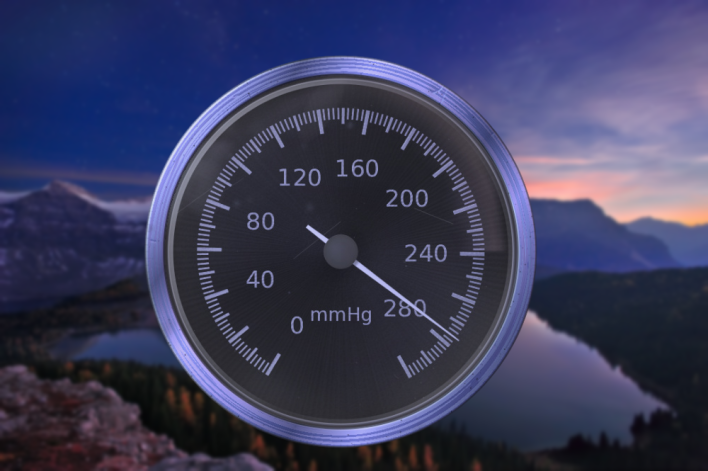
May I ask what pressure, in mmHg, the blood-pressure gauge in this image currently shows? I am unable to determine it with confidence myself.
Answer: 276 mmHg
